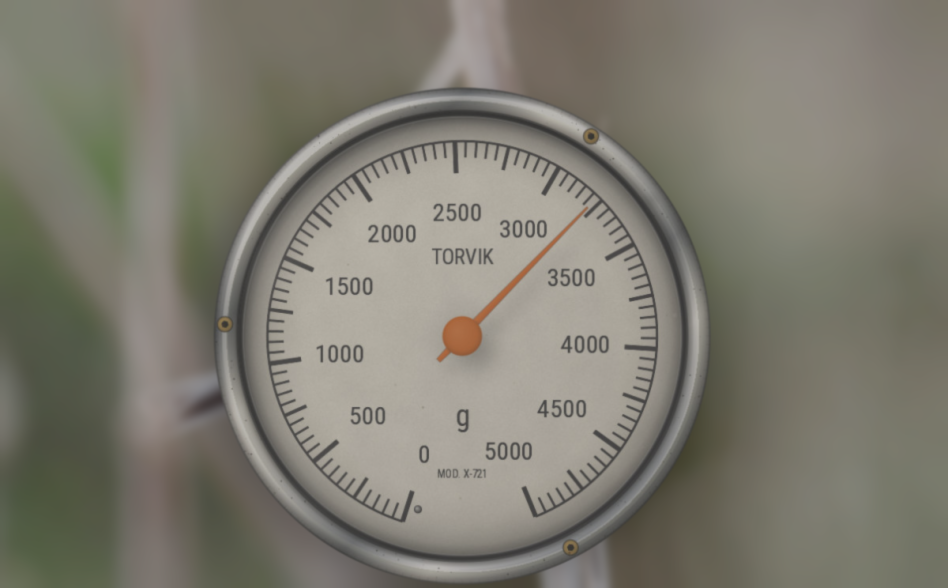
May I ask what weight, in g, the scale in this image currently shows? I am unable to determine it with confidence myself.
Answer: 3225 g
